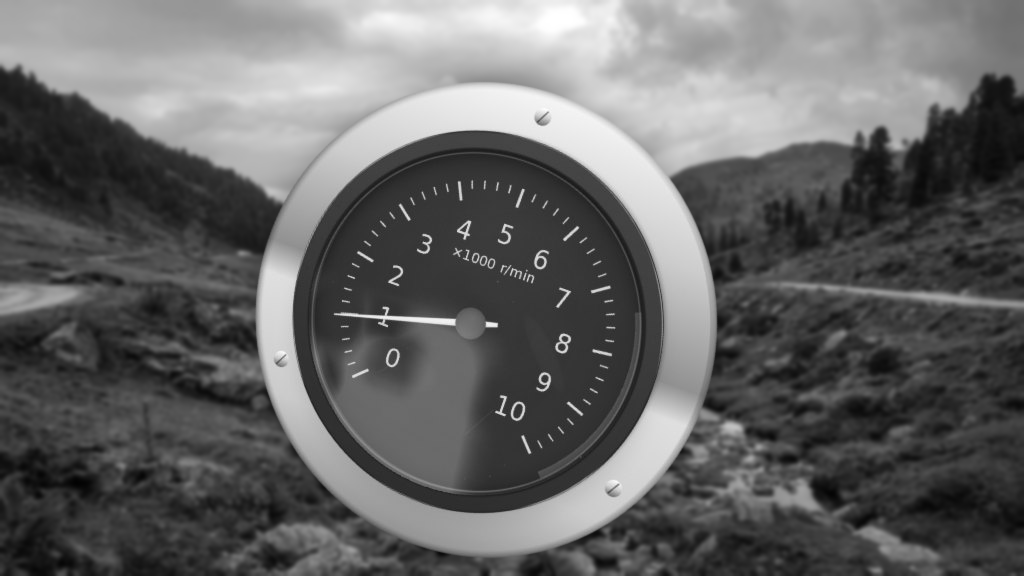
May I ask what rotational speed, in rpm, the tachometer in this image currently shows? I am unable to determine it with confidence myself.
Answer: 1000 rpm
